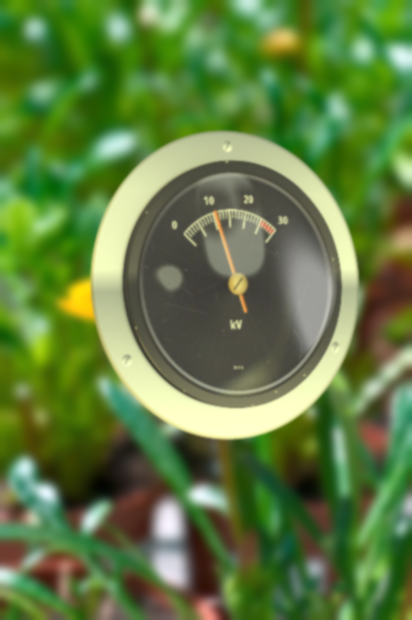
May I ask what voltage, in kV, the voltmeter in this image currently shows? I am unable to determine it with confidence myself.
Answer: 10 kV
